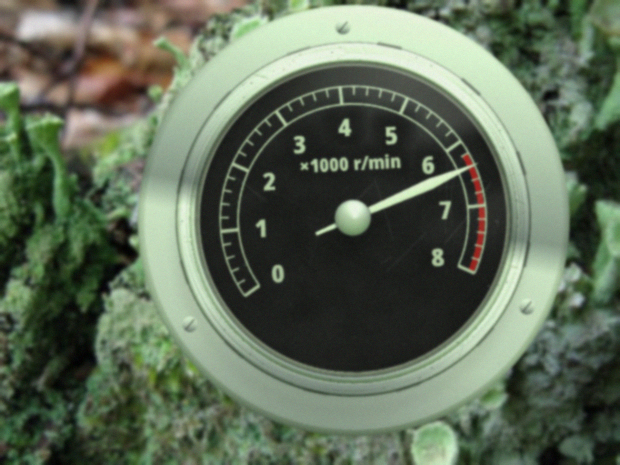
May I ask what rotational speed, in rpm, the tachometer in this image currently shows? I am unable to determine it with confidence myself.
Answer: 6400 rpm
